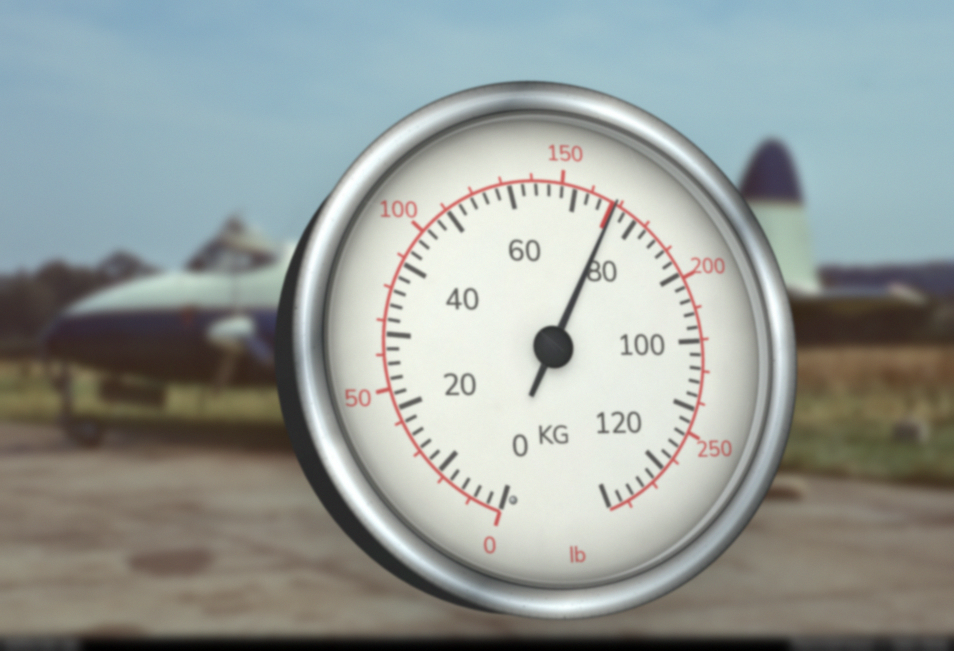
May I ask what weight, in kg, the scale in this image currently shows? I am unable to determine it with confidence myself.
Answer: 76 kg
